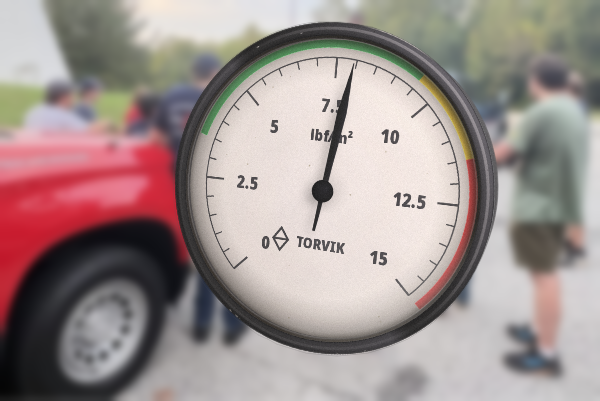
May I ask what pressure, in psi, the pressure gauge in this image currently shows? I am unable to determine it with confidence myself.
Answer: 8 psi
